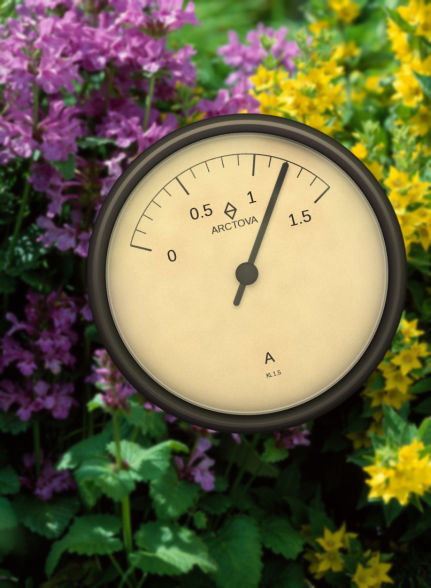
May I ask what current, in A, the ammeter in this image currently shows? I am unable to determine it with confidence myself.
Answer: 1.2 A
